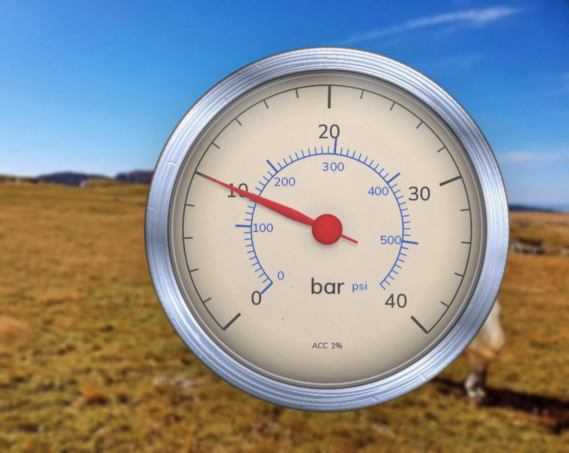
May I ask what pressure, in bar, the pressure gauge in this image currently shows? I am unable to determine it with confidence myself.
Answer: 10 bar
